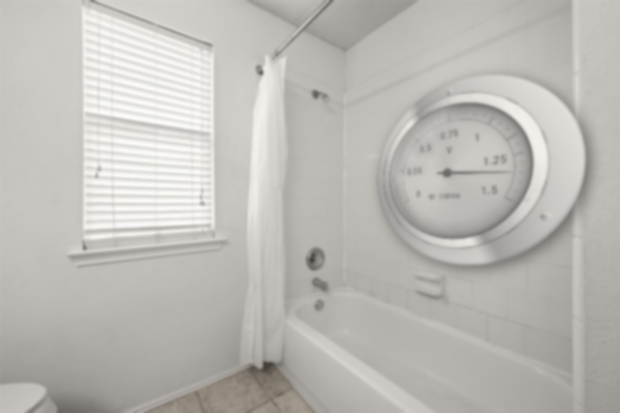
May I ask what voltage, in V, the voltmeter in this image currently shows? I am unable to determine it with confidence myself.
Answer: 1.35 V
